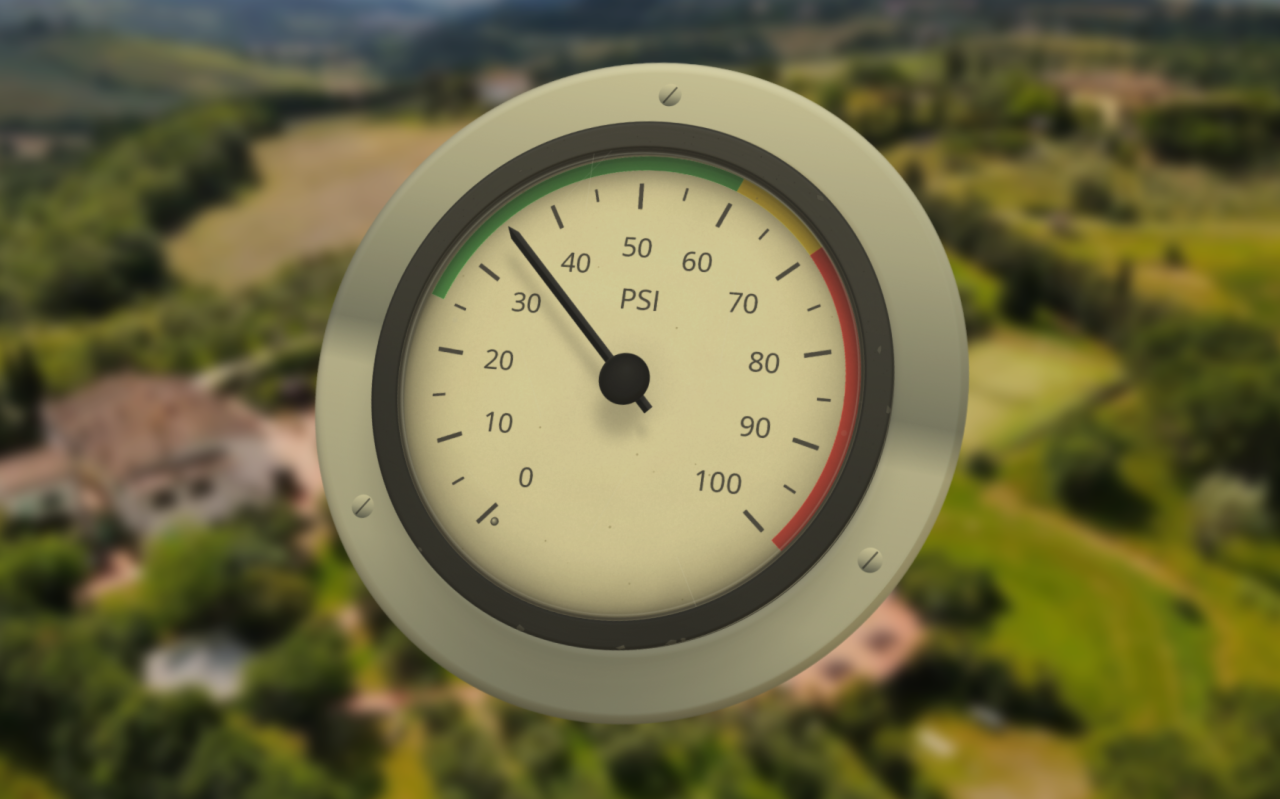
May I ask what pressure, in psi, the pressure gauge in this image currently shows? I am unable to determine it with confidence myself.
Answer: 35 psi
